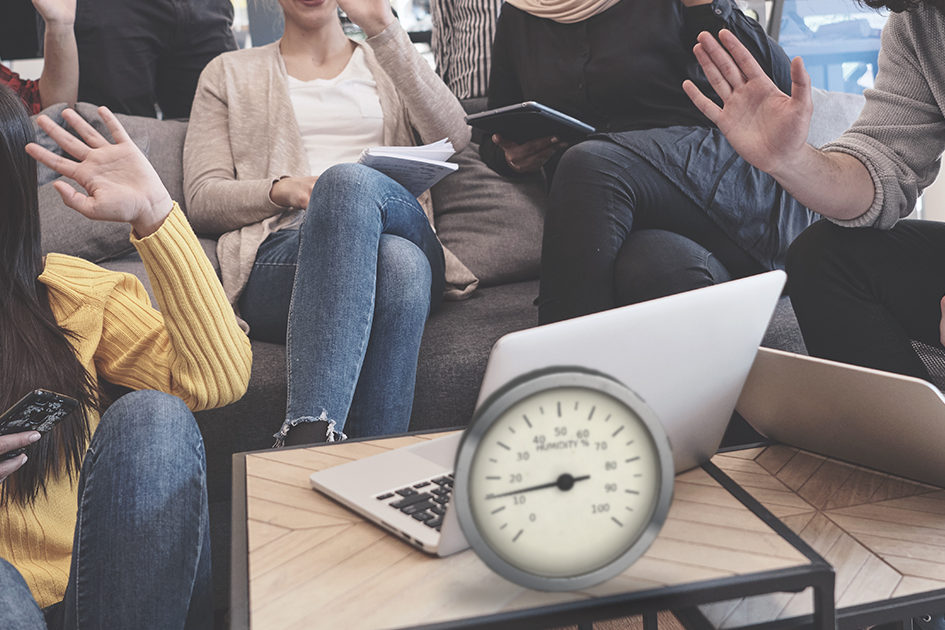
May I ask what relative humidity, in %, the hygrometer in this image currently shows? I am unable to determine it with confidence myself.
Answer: 15 %
